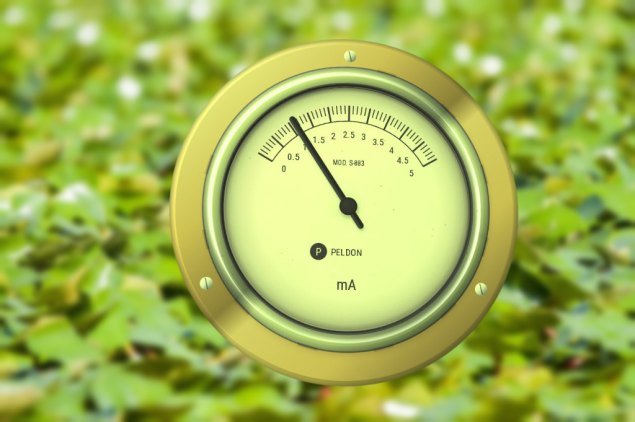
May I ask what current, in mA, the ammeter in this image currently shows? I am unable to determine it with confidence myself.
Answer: 1.1 mA
